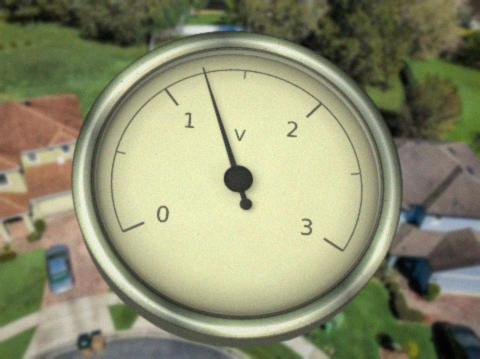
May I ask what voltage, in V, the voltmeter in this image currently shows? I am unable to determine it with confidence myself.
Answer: 1.25 V
